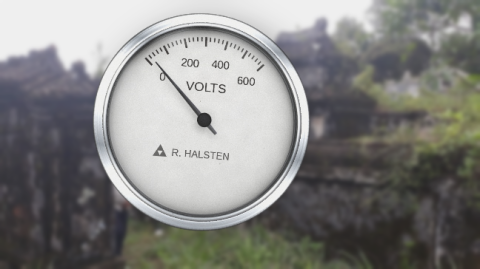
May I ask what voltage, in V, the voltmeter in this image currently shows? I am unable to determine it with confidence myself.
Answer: 20 V
